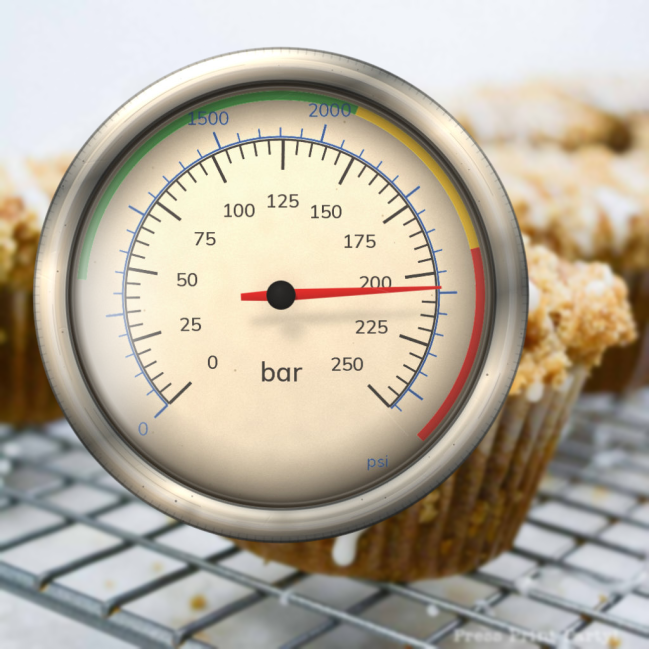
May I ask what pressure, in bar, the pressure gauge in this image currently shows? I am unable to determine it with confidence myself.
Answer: 205 bar
